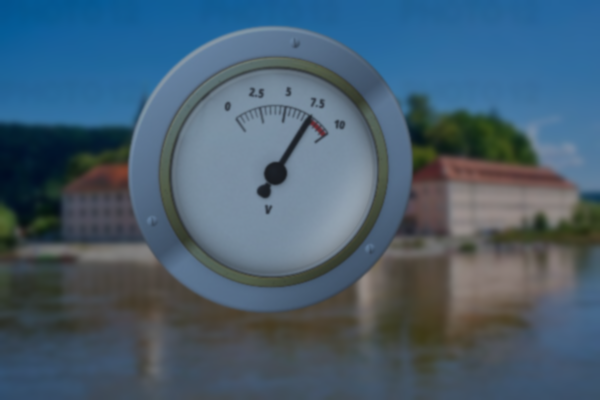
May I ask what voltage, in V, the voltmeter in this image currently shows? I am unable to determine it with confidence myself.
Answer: 7.5 V
